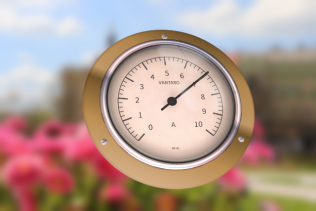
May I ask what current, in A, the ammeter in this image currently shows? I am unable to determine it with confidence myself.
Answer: 7 A
